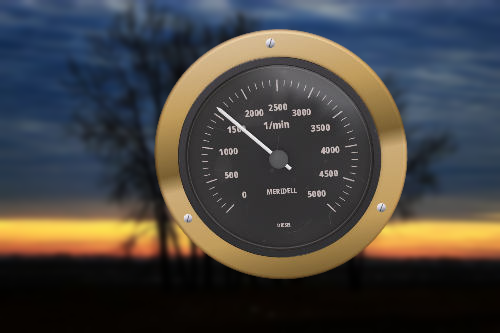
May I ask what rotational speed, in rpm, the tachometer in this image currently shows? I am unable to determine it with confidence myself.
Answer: 1600 rpm
